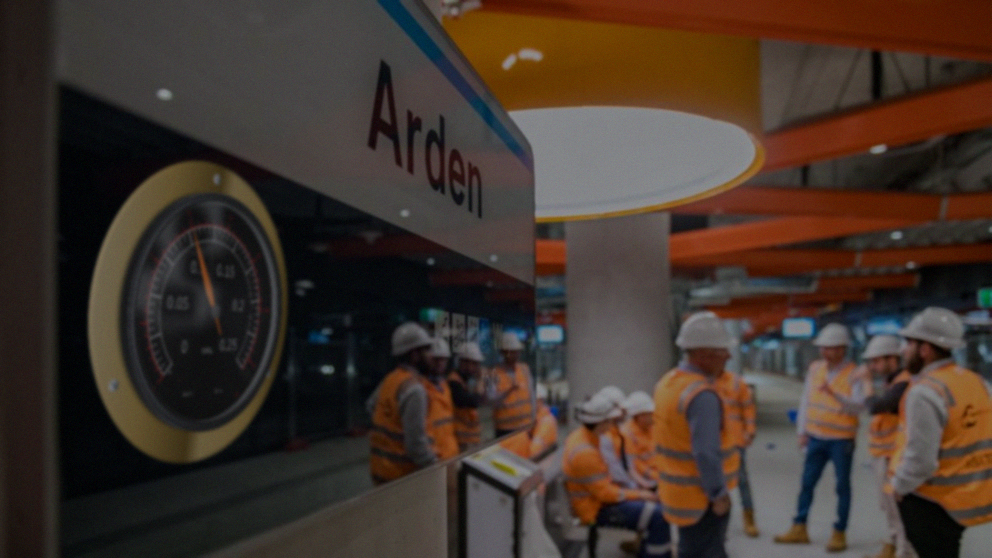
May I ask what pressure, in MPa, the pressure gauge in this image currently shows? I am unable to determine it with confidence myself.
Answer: 0.1 MPa
